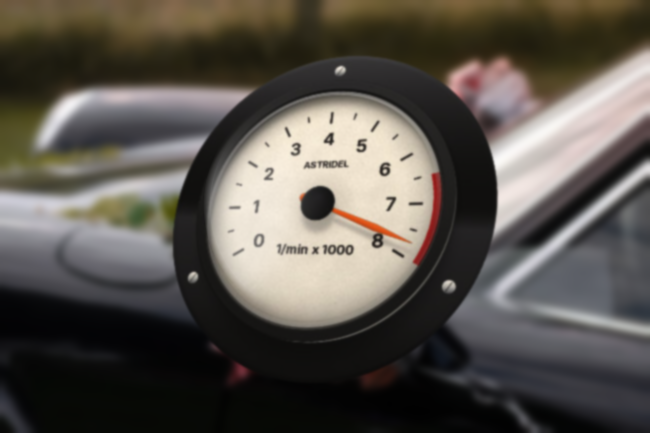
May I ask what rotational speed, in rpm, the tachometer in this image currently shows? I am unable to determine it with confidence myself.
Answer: 7750 rpm
